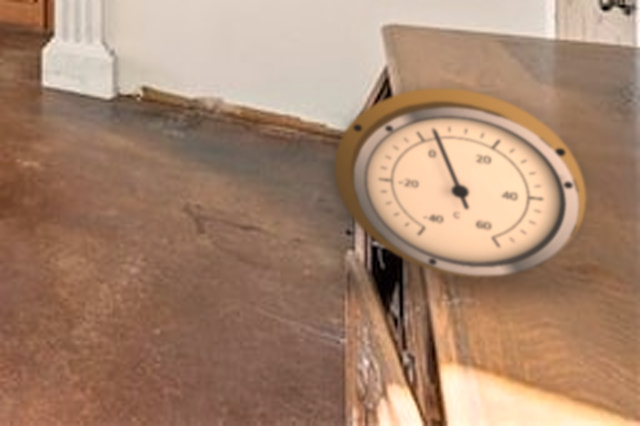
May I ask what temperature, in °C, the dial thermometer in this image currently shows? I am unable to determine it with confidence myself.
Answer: 4 °C
